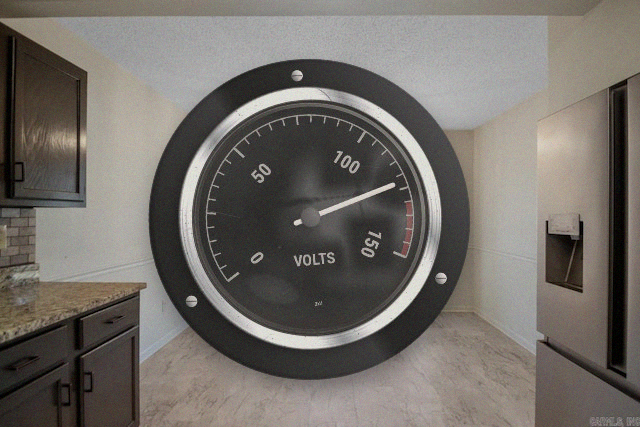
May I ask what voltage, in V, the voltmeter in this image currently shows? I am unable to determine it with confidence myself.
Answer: 122.5 V
